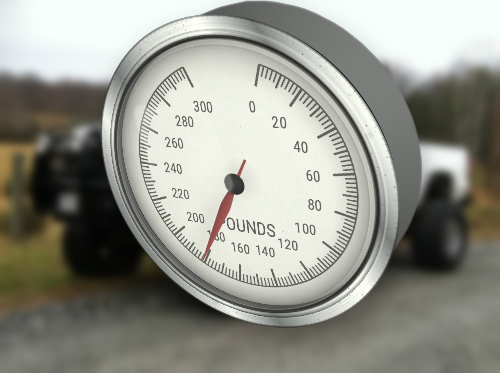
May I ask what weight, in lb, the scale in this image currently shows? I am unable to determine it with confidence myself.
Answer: 180 lb
